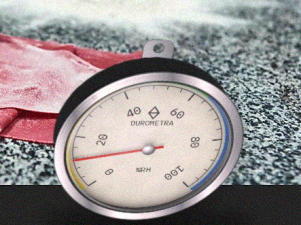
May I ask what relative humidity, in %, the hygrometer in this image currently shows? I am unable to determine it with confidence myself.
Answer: 12 %
